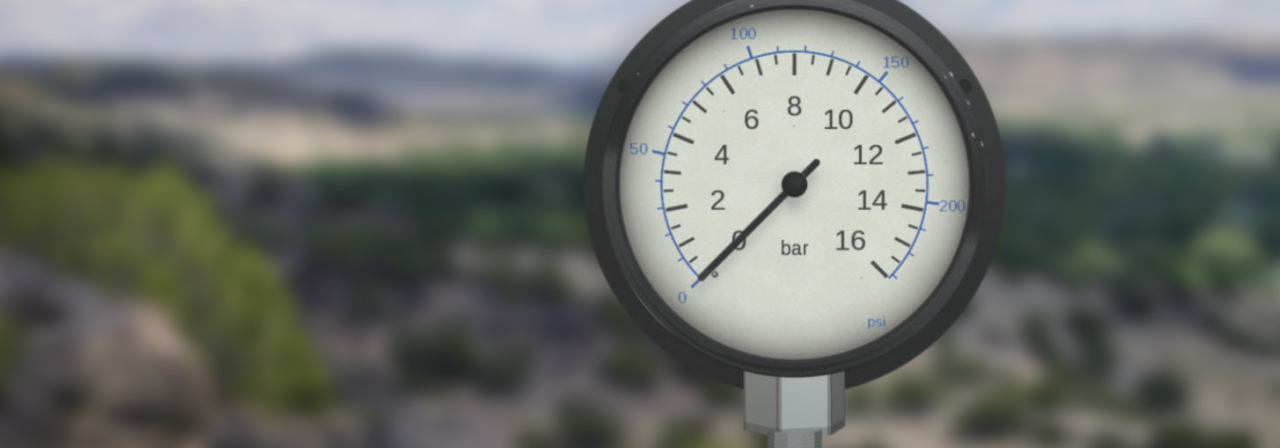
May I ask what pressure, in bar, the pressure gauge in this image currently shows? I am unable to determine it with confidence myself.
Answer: 0 bar
